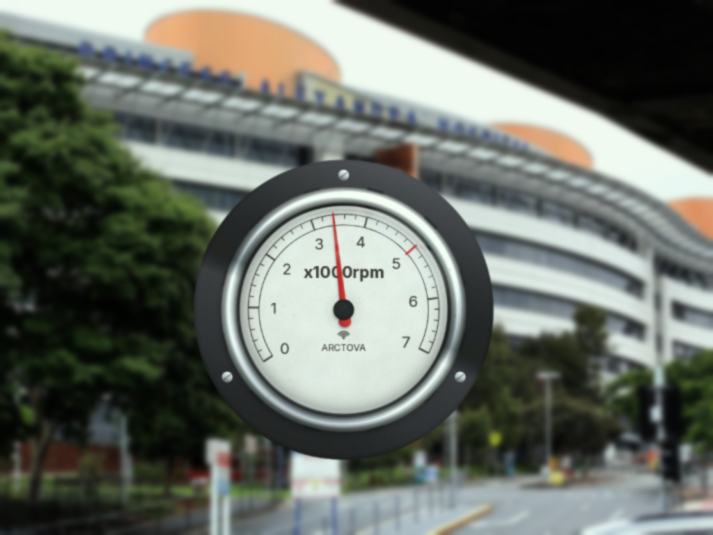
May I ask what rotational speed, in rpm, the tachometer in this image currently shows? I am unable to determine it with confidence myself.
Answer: 3400 rpm
